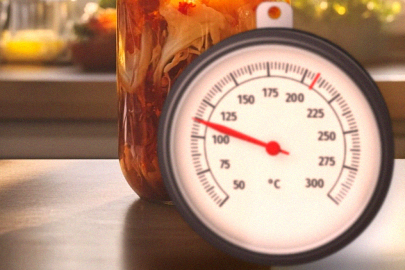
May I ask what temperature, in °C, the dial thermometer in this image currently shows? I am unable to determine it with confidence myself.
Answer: 112.5 °C
